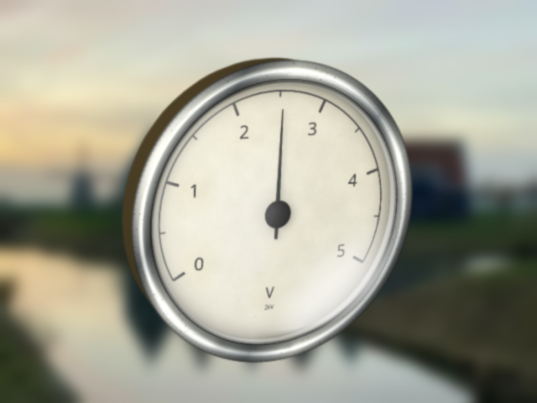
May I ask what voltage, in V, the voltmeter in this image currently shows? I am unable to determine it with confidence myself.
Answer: 2.5 V
